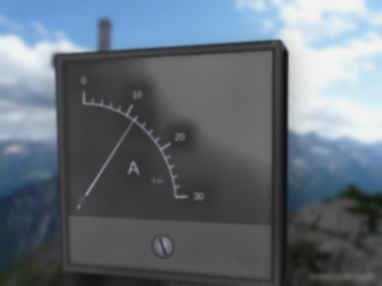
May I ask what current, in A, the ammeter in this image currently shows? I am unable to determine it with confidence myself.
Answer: 12 A
